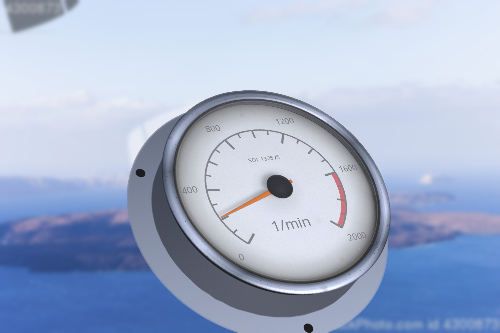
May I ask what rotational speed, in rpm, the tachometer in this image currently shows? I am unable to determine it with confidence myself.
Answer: 200 rpm
